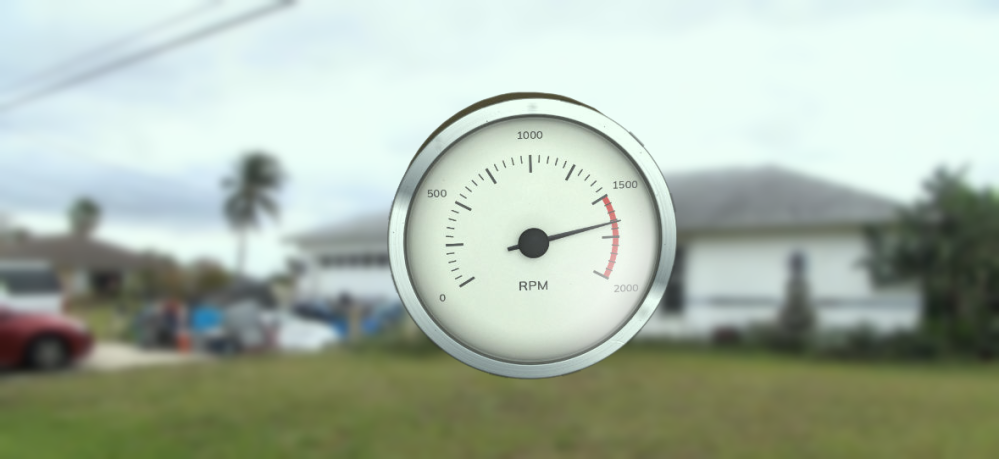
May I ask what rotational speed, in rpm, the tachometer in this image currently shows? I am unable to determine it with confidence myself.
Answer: 1650 rpm
